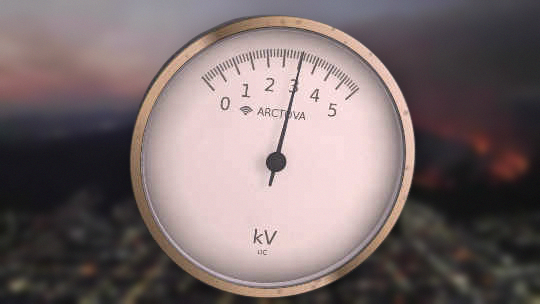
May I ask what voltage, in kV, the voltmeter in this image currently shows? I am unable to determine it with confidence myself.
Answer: 3 kV
